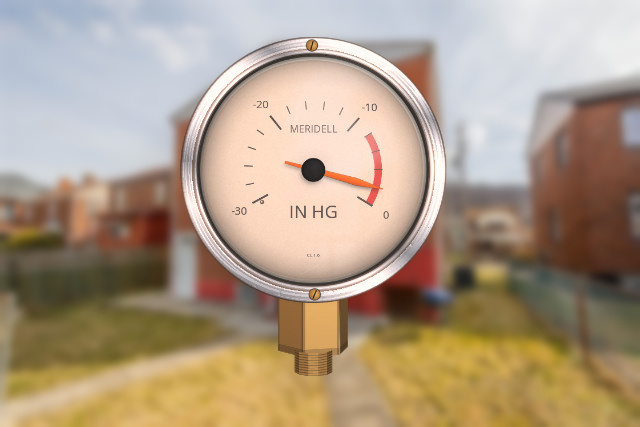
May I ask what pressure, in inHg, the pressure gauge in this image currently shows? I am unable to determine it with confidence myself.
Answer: -2 inHg
